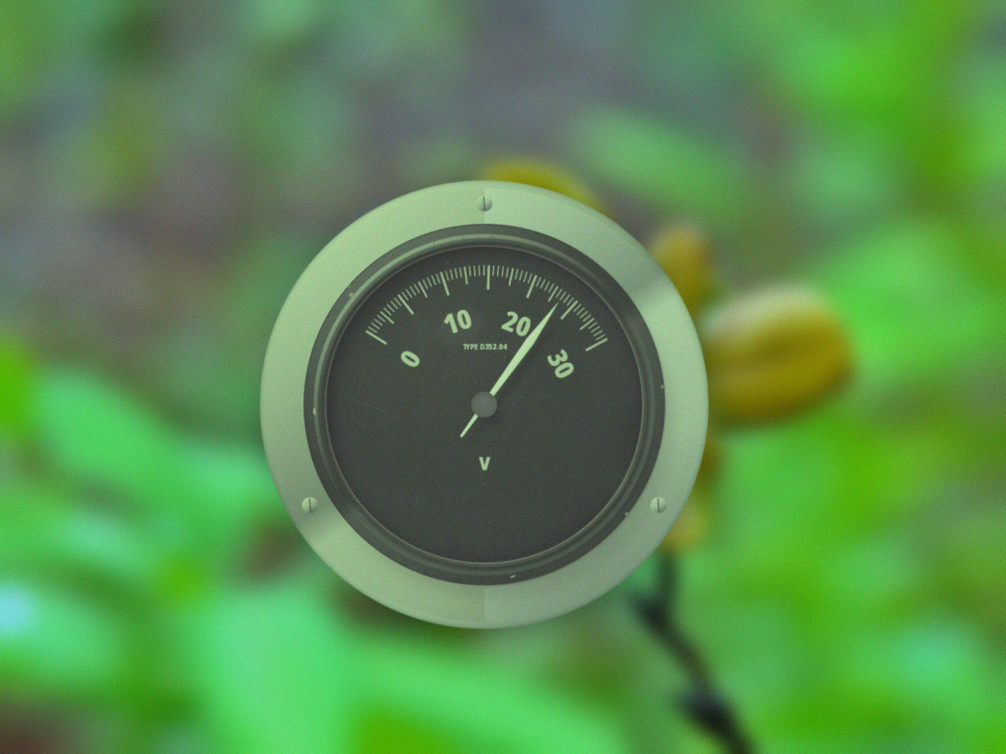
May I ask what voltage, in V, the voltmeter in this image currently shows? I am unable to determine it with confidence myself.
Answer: 23.5 V
